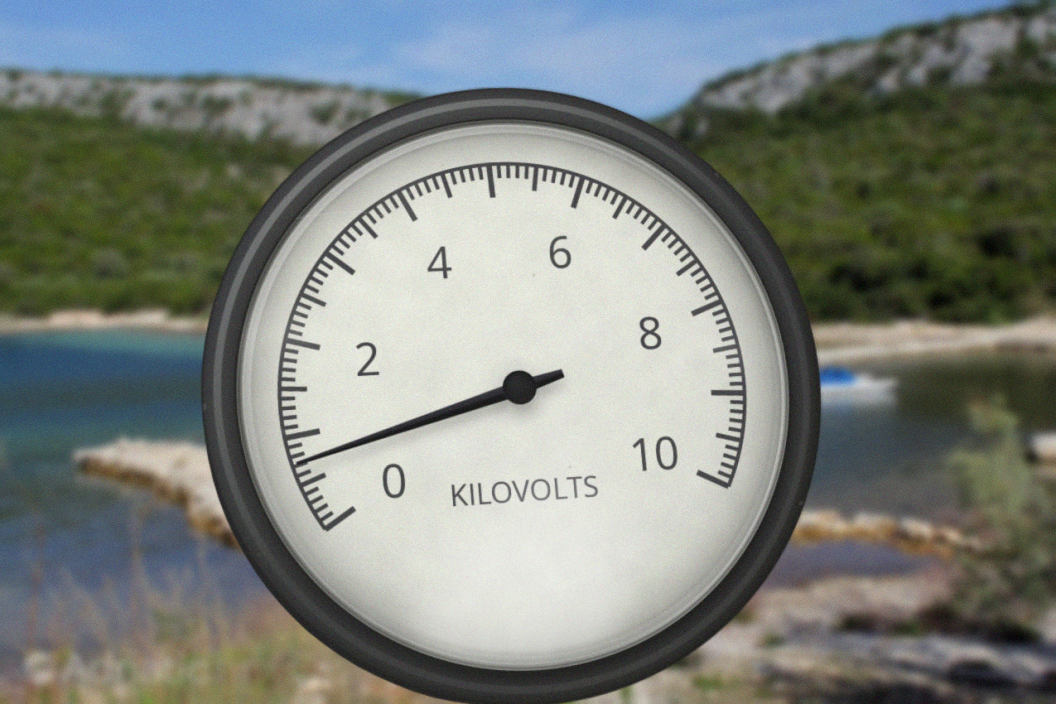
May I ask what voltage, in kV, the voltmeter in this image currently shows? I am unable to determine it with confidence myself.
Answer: 0.7 kV
